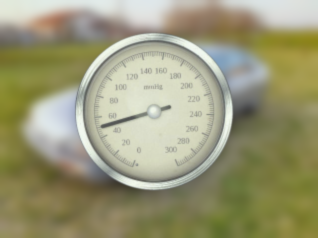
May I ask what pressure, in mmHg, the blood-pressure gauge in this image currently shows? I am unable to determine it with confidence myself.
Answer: 50 mmHg
